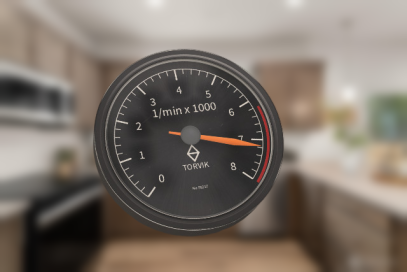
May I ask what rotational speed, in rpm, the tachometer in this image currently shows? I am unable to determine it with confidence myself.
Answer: 7200 rpm
